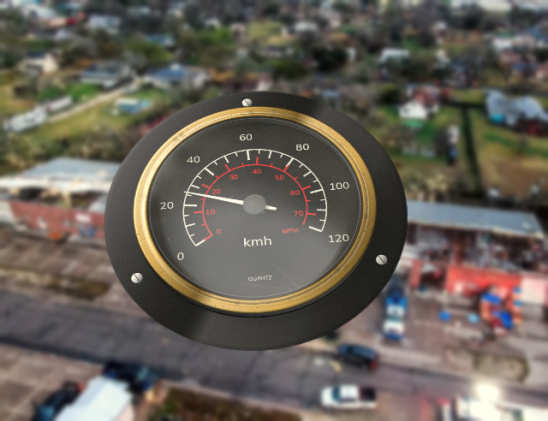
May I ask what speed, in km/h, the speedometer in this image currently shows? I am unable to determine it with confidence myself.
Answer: 25 km/h
